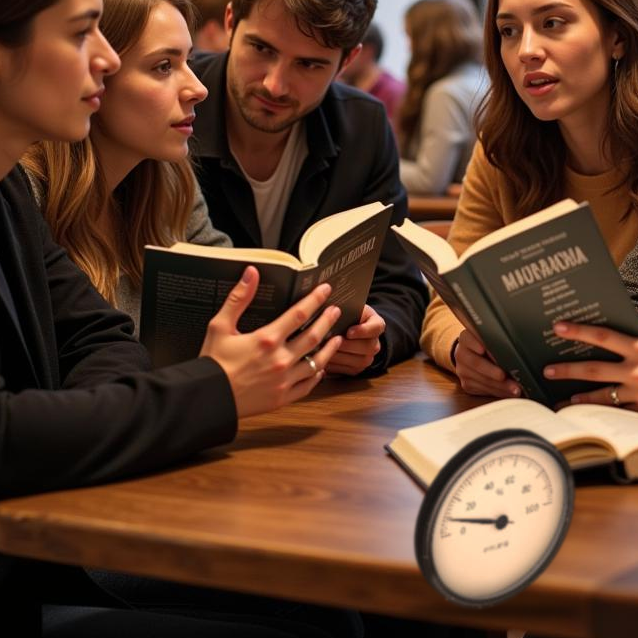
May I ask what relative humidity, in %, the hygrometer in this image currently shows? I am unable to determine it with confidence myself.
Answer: 10 %
